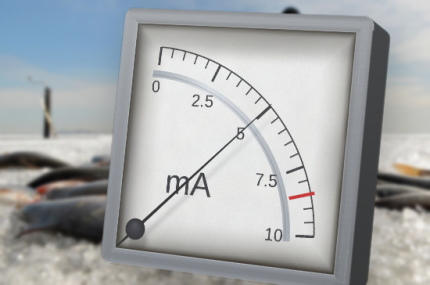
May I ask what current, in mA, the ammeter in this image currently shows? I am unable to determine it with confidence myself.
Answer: 5 mA
